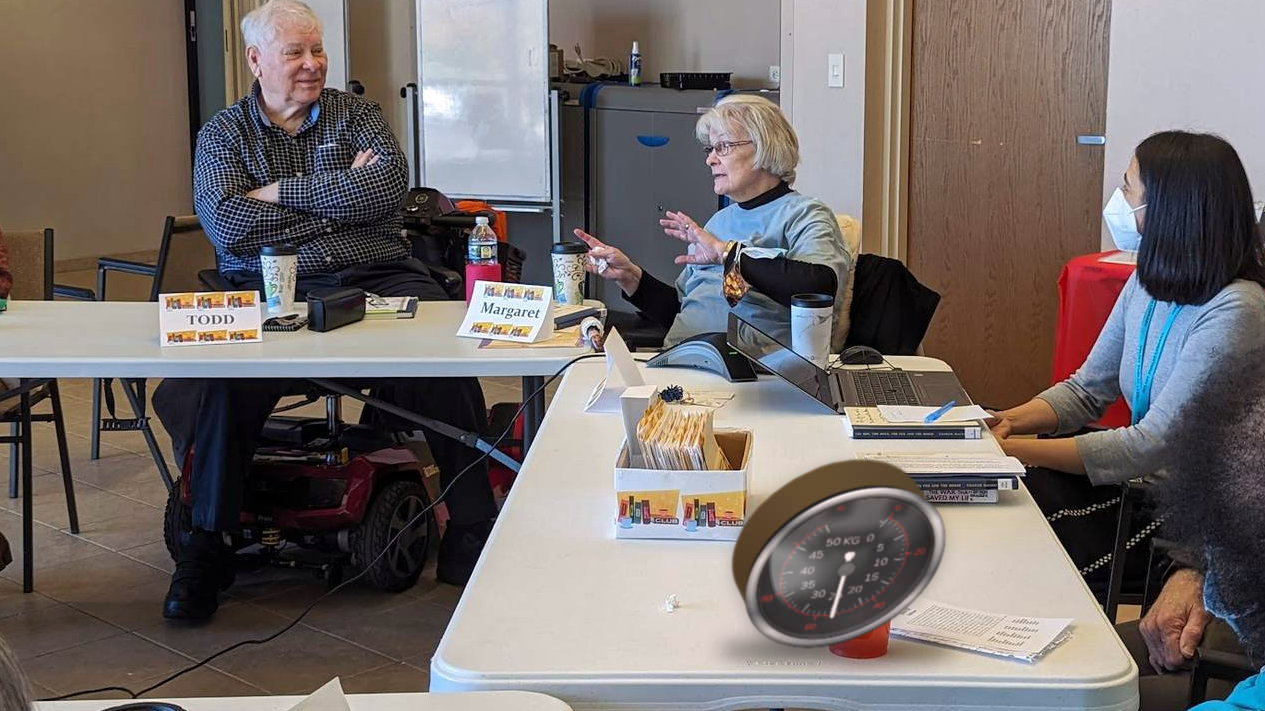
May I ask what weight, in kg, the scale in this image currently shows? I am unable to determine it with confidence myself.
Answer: 25 kg
